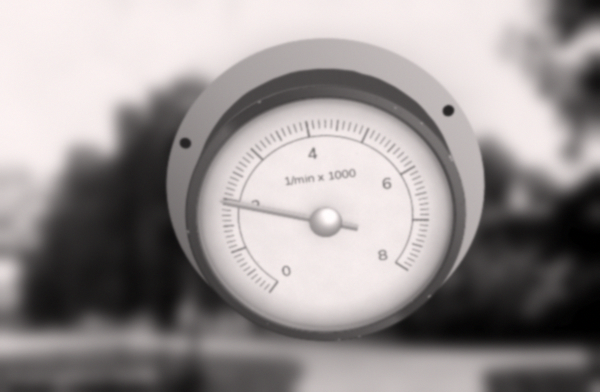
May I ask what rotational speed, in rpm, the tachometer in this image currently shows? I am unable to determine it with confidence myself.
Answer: 2000 rpm
